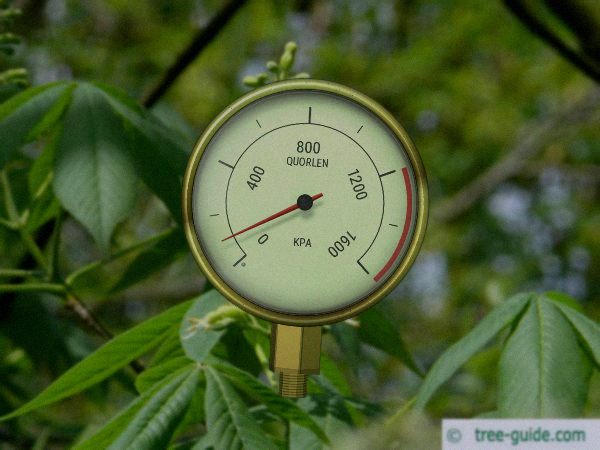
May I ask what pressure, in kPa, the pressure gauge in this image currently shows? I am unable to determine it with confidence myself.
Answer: 100 kPa
